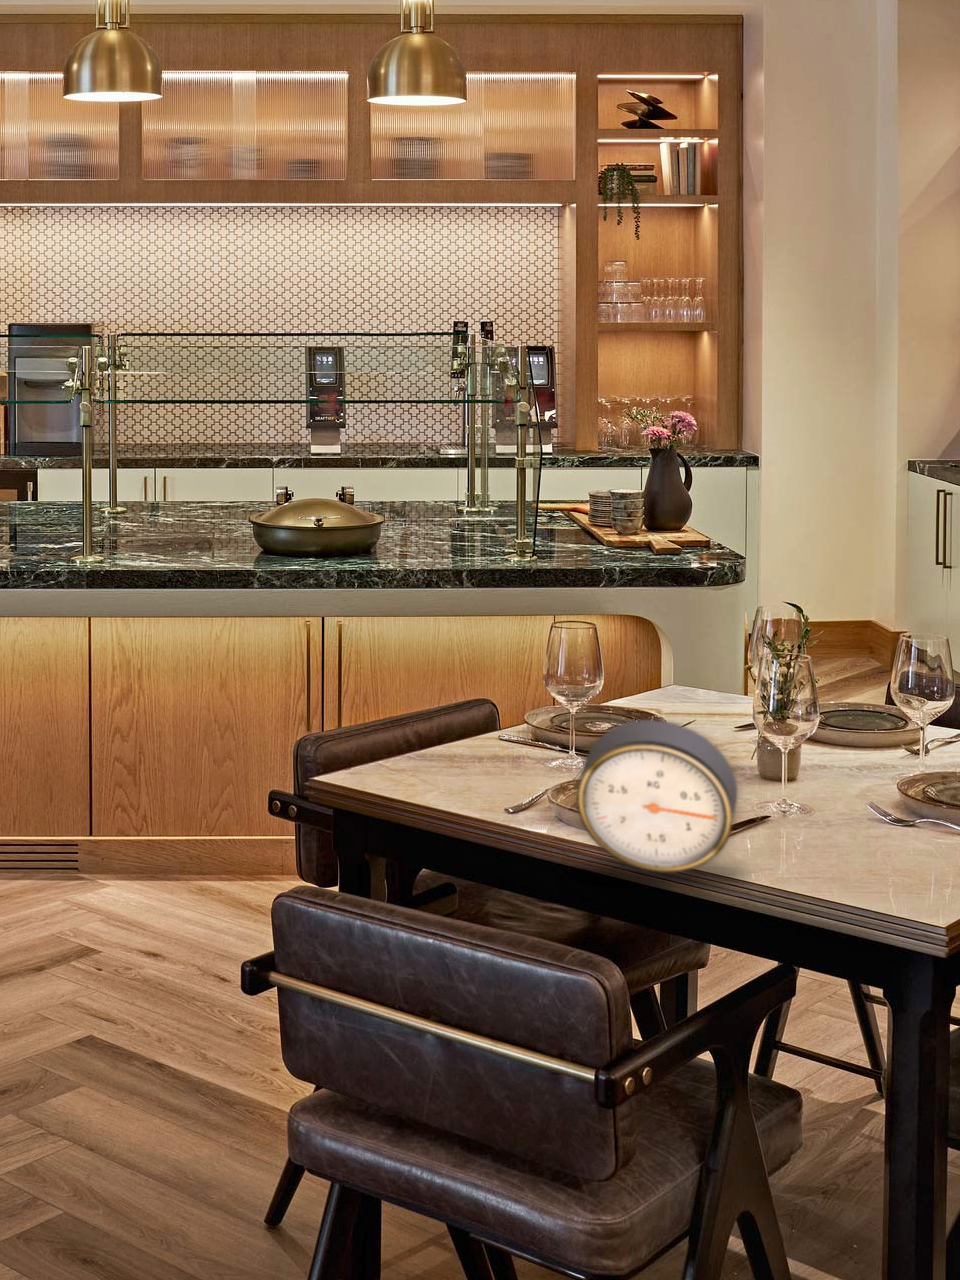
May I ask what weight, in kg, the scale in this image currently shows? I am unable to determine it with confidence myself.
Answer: 0.75 kg
